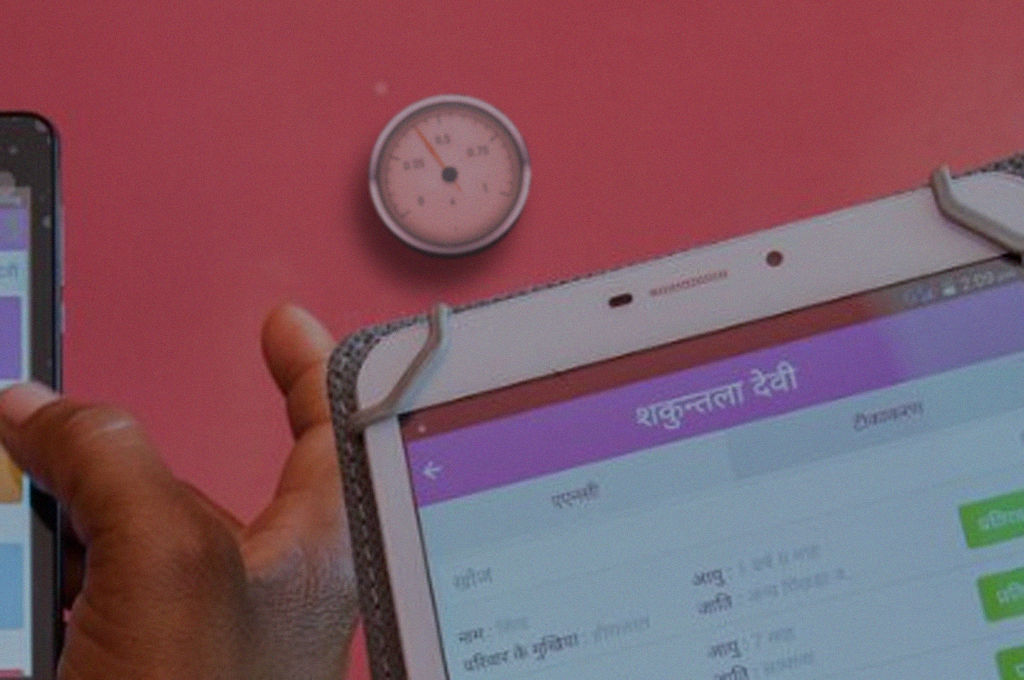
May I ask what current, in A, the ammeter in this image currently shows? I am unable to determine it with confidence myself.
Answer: 0.4 A
